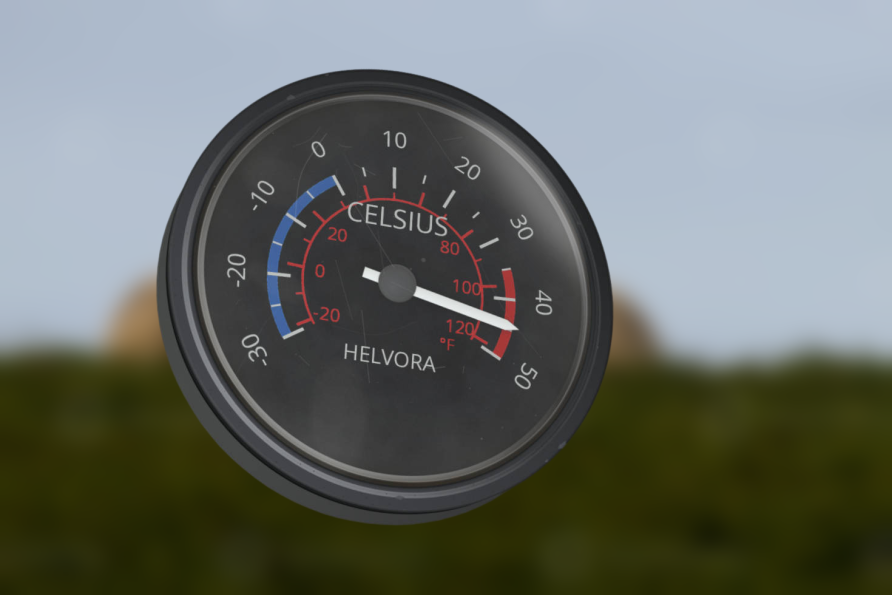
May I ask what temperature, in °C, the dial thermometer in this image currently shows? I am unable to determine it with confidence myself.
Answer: 45 °C
